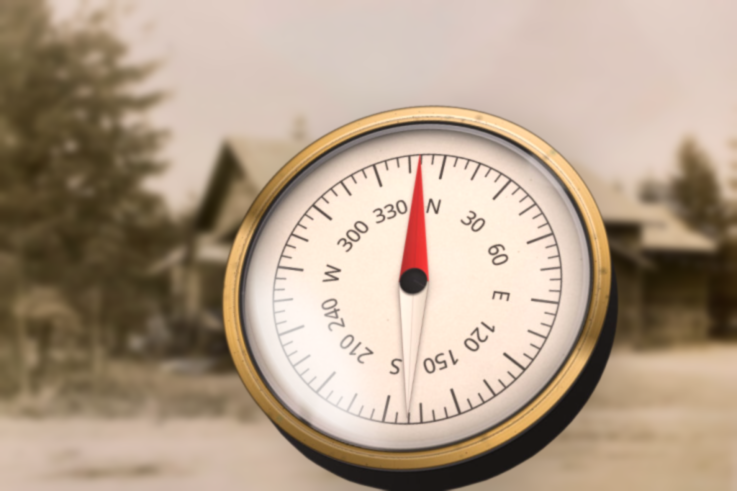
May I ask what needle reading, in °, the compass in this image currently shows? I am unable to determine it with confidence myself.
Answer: 350 °
